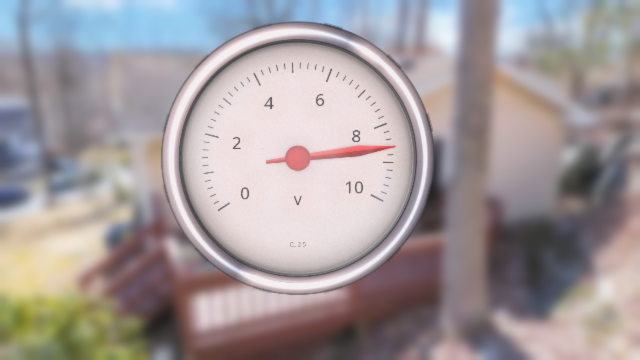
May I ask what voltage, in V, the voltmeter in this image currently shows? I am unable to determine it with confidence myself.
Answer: 8.6 V
